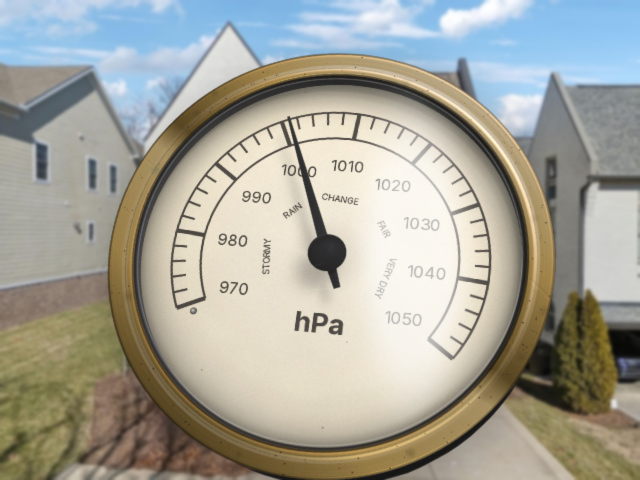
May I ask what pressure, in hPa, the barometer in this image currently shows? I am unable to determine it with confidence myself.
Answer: 1001 hPa
